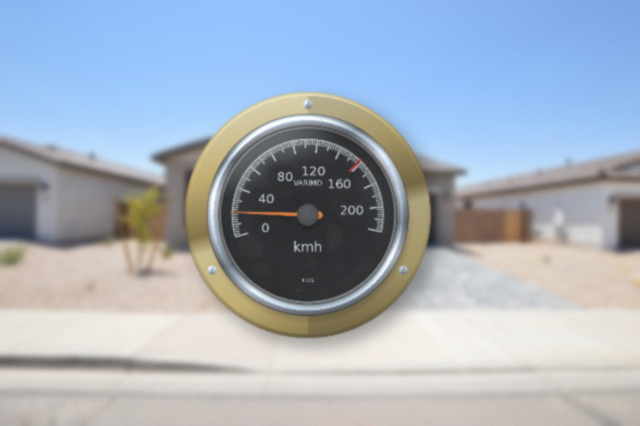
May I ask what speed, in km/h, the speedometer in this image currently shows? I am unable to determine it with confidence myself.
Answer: 20 km/h
